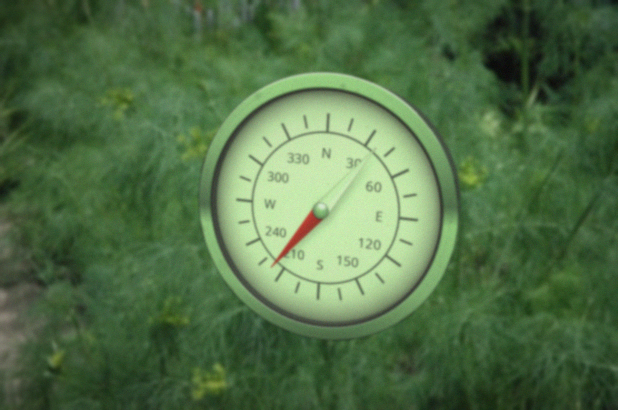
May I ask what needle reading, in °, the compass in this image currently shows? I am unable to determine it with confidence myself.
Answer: 217.5 °
